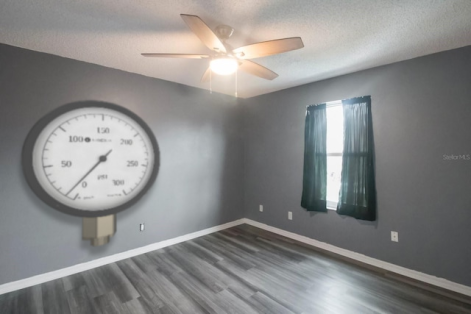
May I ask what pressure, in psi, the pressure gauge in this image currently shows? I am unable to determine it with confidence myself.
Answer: 10 psi
